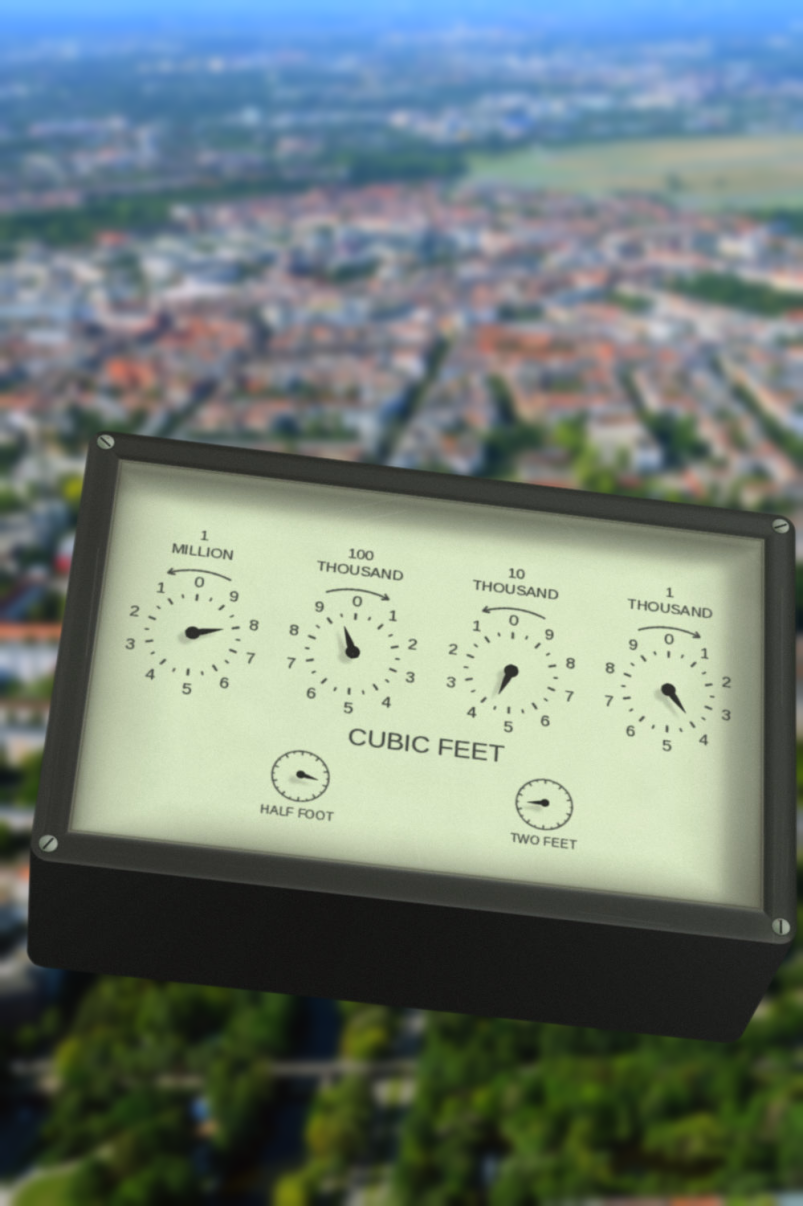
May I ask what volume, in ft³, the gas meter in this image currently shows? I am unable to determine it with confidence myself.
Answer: 794400 ft³
